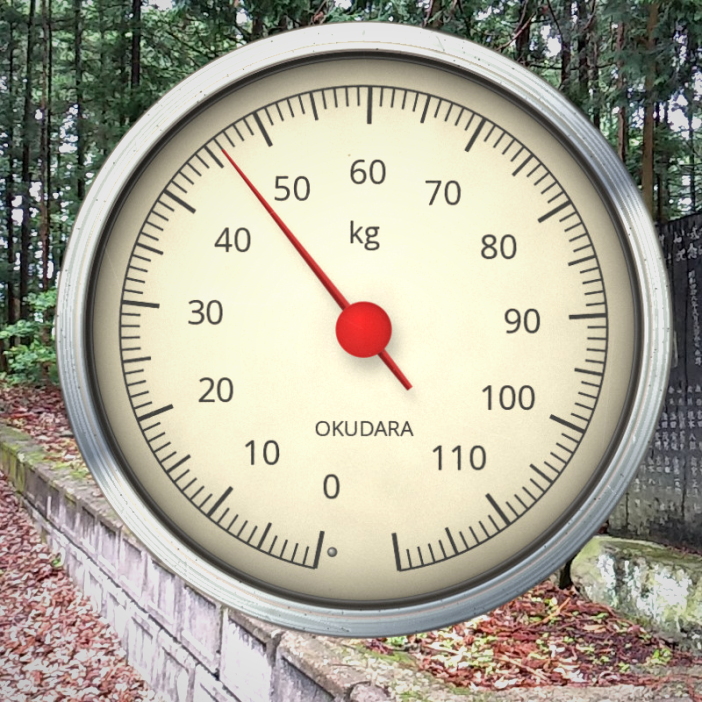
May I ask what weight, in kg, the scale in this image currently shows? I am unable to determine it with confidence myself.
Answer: 46 kg
